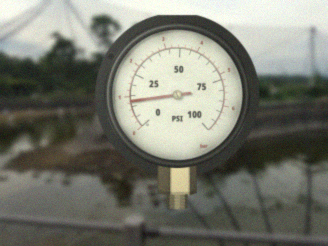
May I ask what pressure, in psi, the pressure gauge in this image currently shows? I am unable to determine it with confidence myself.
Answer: 12.5 psi
